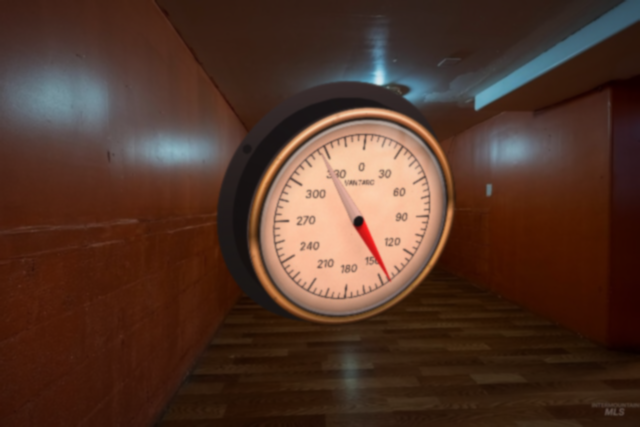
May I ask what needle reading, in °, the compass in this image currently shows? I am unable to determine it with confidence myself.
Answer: 145 °
